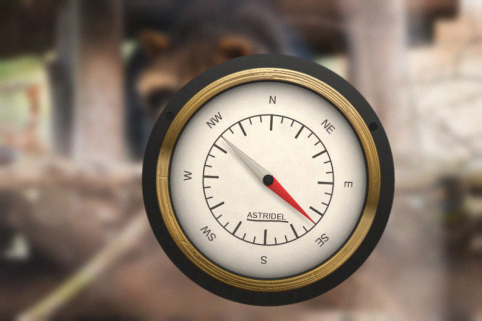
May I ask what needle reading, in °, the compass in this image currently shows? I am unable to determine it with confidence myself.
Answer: 130 °
